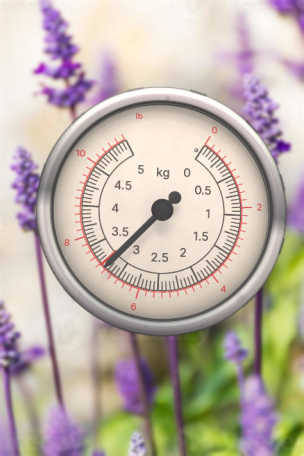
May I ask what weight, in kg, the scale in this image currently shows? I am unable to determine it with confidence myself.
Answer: 3.2 kg
